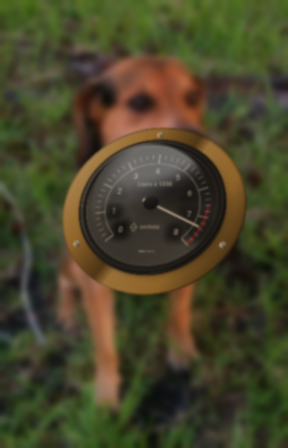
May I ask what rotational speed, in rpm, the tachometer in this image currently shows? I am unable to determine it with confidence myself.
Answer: 7400 rpm
